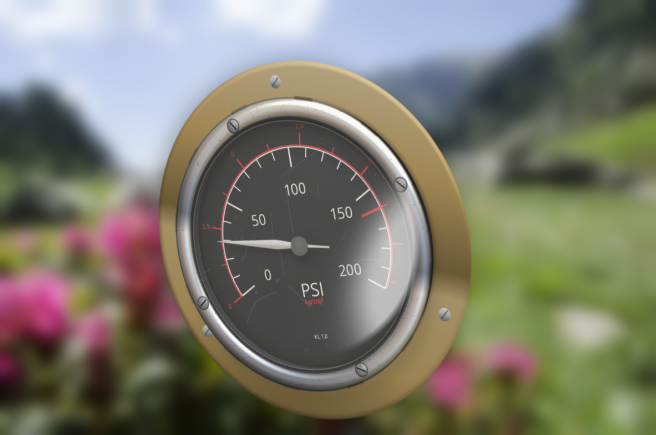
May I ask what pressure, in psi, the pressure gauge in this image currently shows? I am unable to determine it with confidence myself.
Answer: 30 psi
